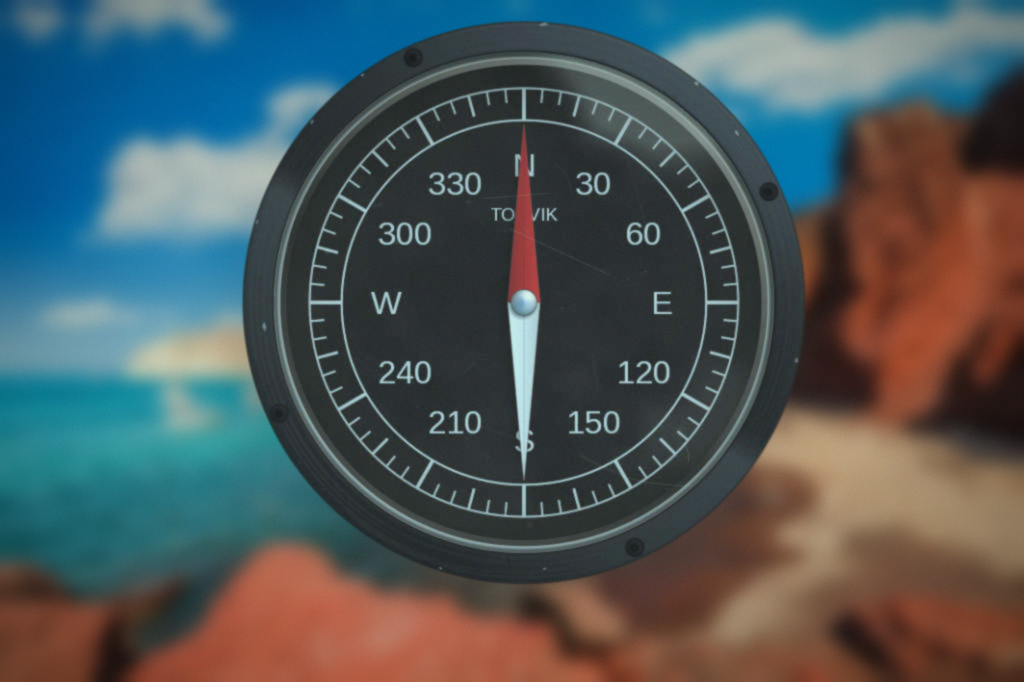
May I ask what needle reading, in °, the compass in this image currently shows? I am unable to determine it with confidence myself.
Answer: 0 °
